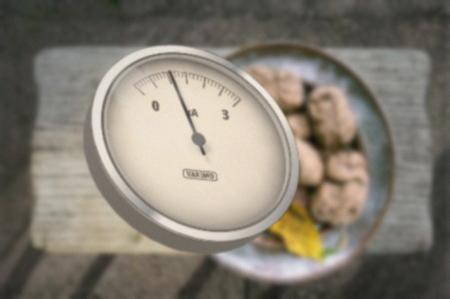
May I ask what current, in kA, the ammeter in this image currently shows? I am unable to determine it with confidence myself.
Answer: 1 kA
